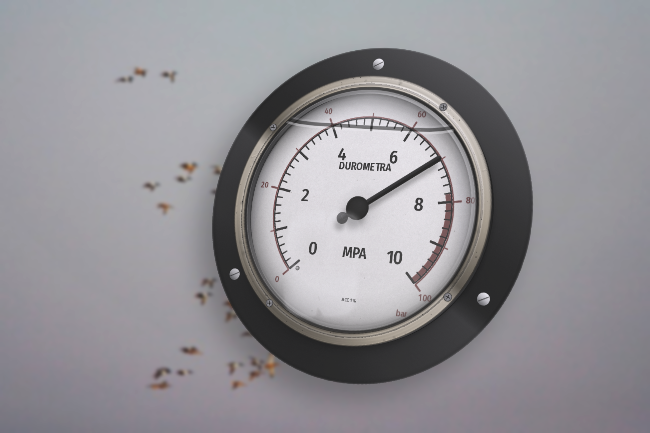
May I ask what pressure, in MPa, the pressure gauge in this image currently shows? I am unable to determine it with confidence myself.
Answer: 7 MPa
